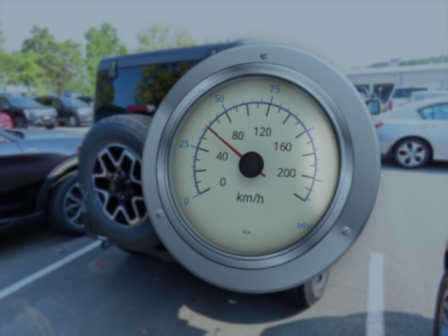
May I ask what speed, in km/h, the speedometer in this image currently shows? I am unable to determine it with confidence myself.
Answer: 60 km/h
